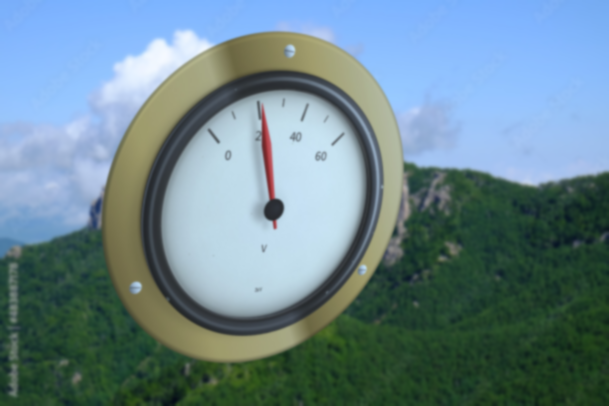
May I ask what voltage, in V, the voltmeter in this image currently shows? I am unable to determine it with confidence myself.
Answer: 20 V
